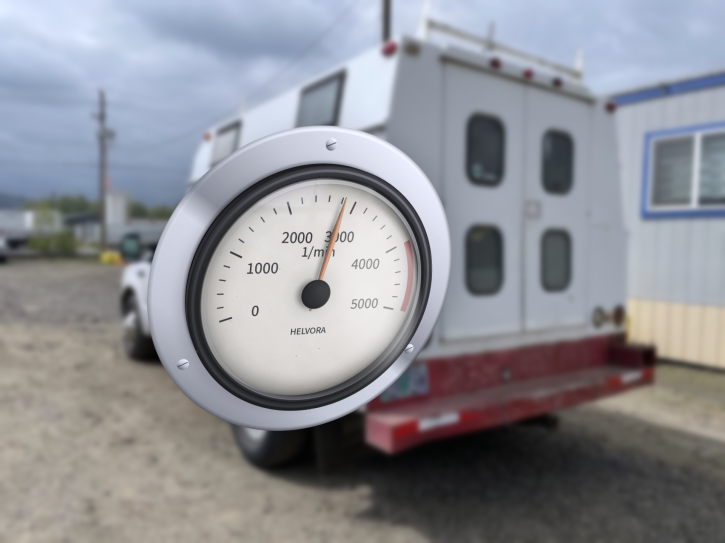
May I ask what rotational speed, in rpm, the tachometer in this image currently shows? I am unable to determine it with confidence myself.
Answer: 2800 rpm
